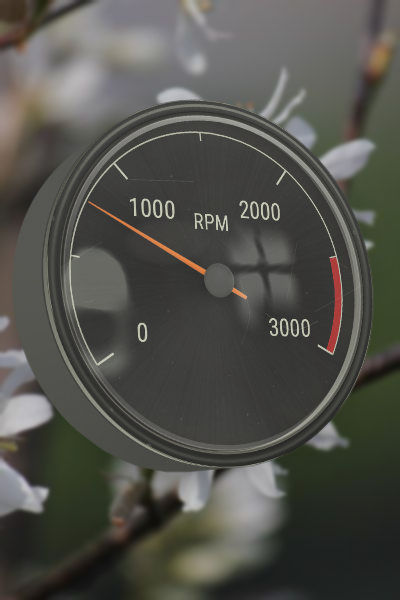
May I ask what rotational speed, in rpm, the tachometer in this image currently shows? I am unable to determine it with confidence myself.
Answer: 750 rpm
